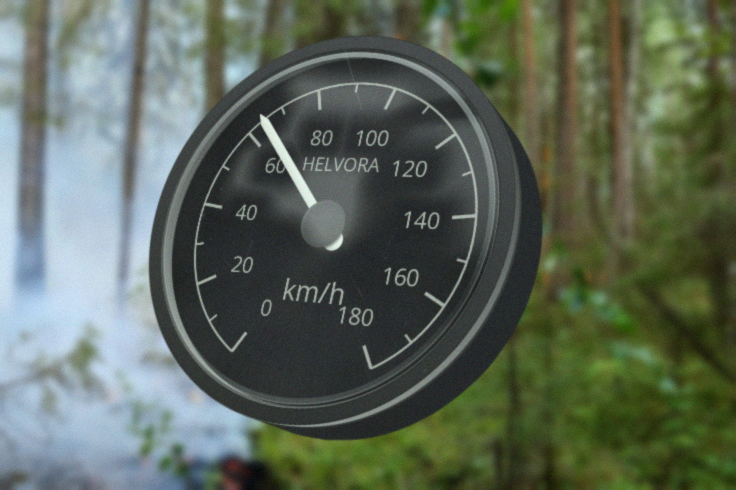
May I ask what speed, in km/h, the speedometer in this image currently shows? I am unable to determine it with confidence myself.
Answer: 65 km/h
